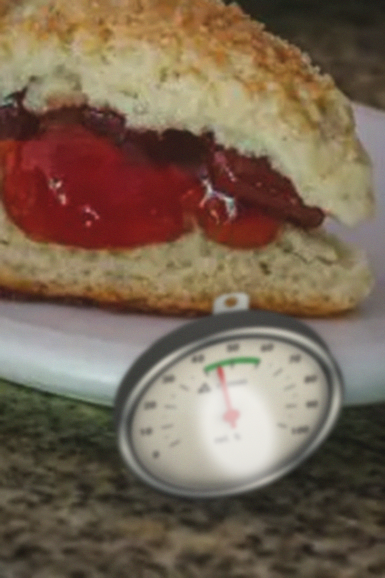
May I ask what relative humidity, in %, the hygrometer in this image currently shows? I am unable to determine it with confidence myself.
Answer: 45 %
